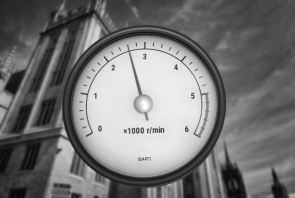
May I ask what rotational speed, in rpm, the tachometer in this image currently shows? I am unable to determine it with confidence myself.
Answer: 2600 rpm
